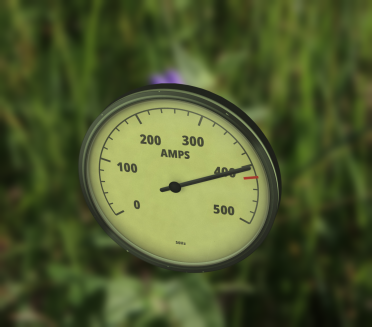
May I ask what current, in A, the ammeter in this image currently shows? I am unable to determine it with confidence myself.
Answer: 400 A
